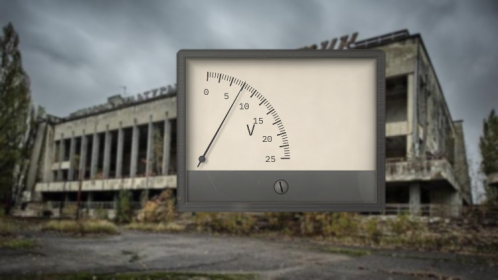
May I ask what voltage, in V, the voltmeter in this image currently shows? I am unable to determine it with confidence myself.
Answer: 7.5 V
